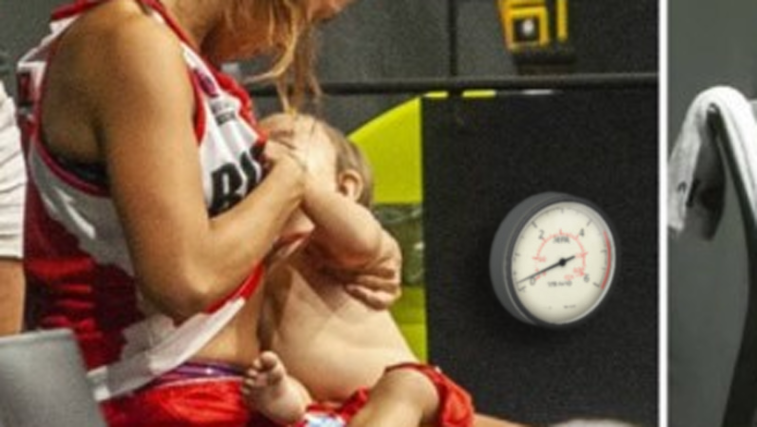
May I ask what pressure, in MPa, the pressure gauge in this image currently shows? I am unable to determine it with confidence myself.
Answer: 0.25 MPa
